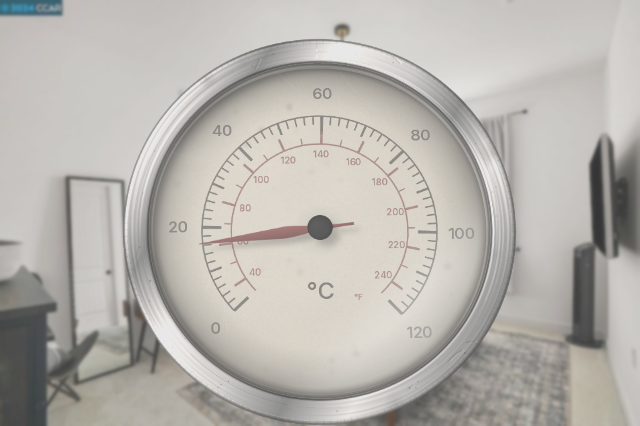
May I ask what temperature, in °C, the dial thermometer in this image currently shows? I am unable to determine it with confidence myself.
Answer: 16 °C
